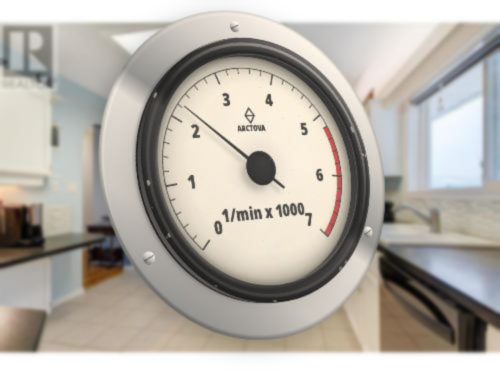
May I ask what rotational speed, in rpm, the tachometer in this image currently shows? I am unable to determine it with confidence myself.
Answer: 2200 rpm
